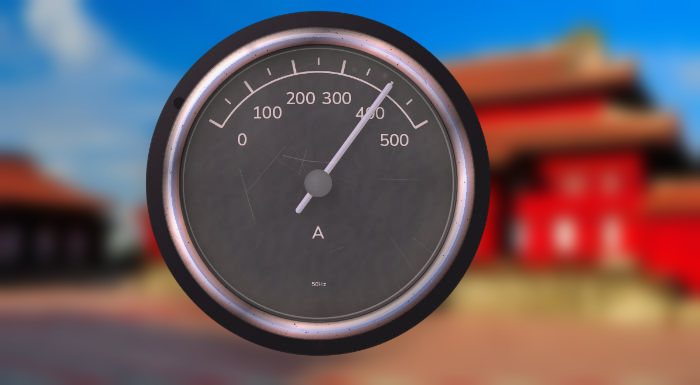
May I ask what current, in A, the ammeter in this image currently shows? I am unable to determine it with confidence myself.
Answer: 400 A
